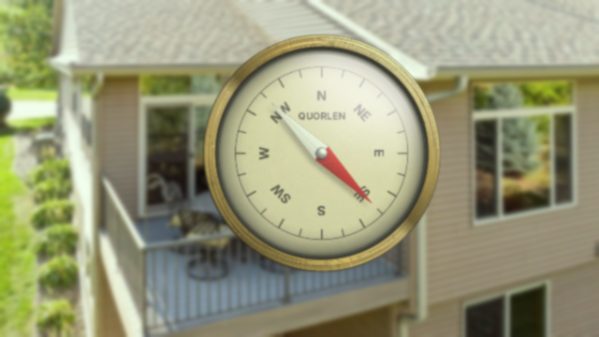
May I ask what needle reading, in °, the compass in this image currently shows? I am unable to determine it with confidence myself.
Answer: 135 °
